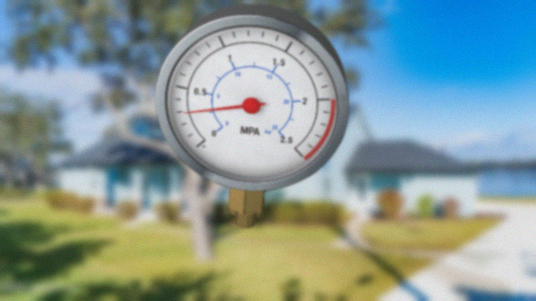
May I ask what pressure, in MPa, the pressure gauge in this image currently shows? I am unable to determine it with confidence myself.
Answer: 0.3 MPa
